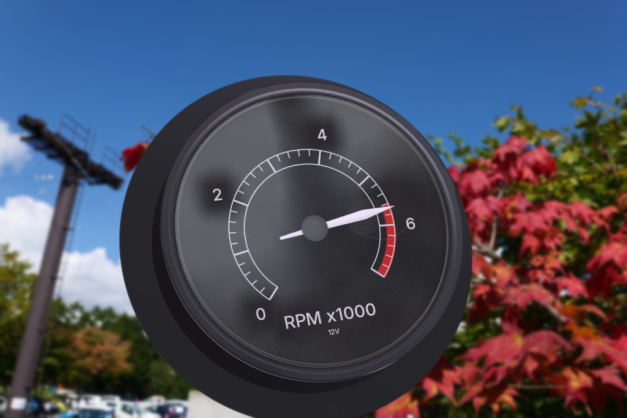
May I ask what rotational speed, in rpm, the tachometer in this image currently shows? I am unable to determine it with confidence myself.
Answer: 5700 rpm
